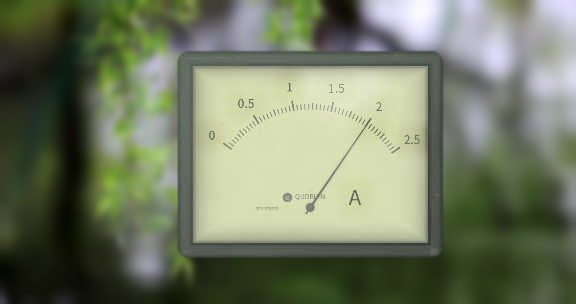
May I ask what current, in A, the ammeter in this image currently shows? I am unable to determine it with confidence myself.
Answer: 2 A
